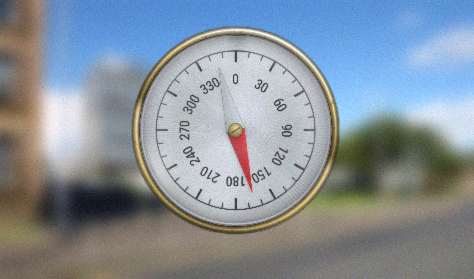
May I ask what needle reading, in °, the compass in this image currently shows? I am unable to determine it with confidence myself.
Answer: 165 °
